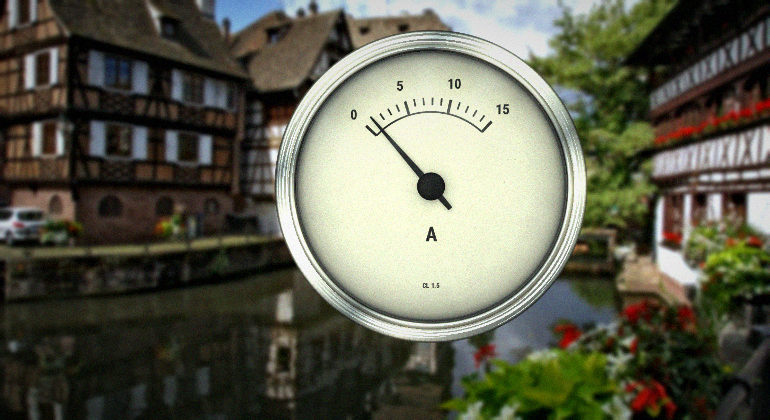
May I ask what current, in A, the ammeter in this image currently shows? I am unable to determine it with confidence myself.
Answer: 1 A
